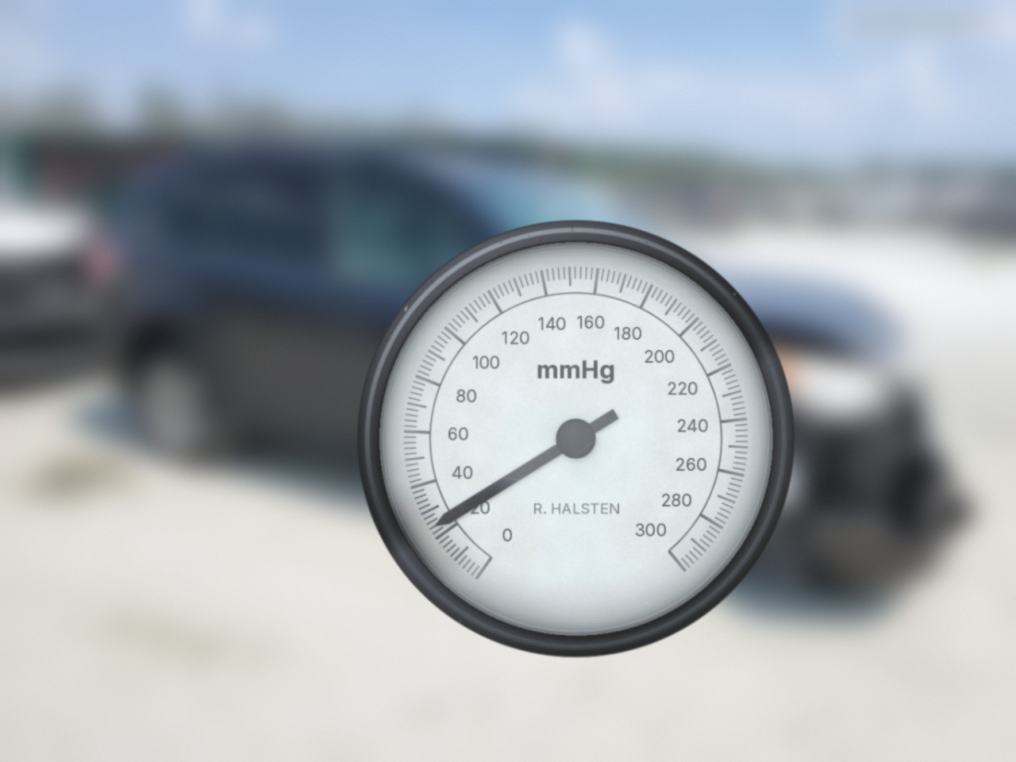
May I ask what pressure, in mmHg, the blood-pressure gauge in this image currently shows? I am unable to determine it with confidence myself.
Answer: 24 mmHg
